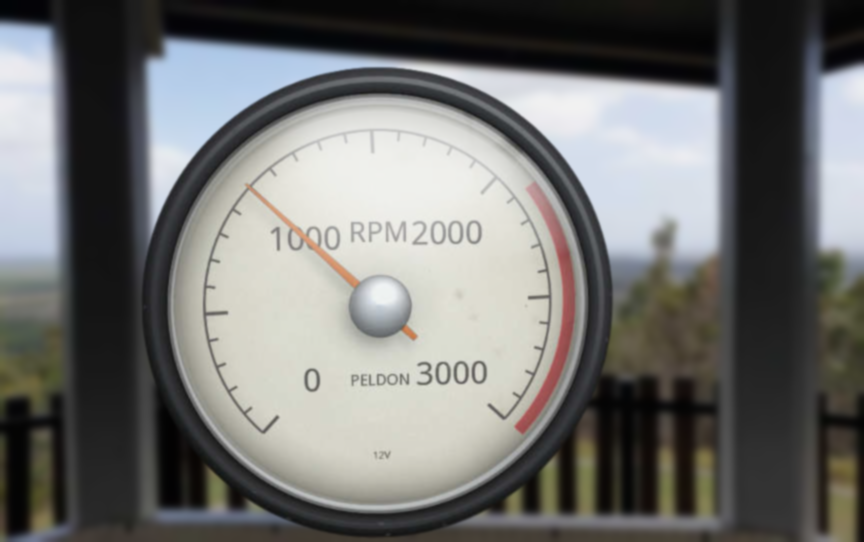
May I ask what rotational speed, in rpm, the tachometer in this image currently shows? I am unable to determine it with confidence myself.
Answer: 1000 rpm
